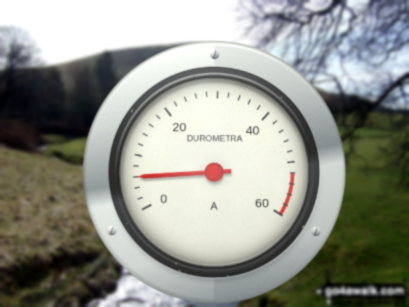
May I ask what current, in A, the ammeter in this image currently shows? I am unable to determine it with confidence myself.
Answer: 6 A
